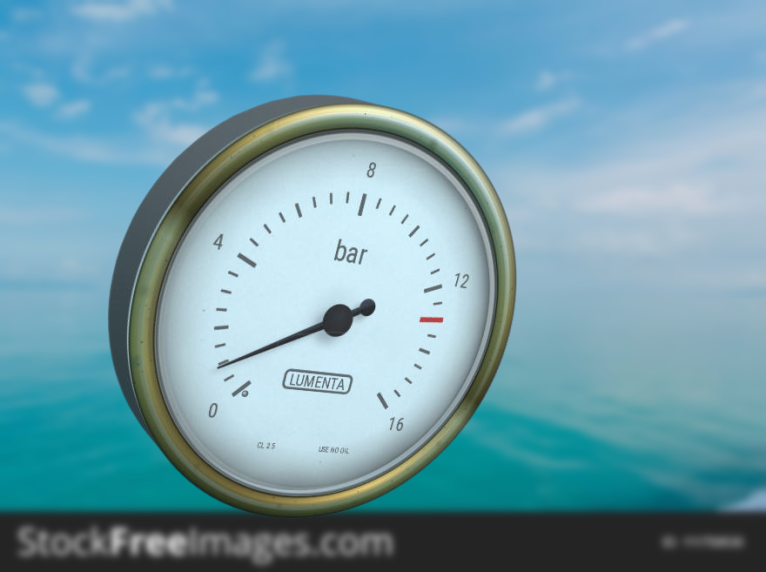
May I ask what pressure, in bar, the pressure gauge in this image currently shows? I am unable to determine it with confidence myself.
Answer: 1 bar
